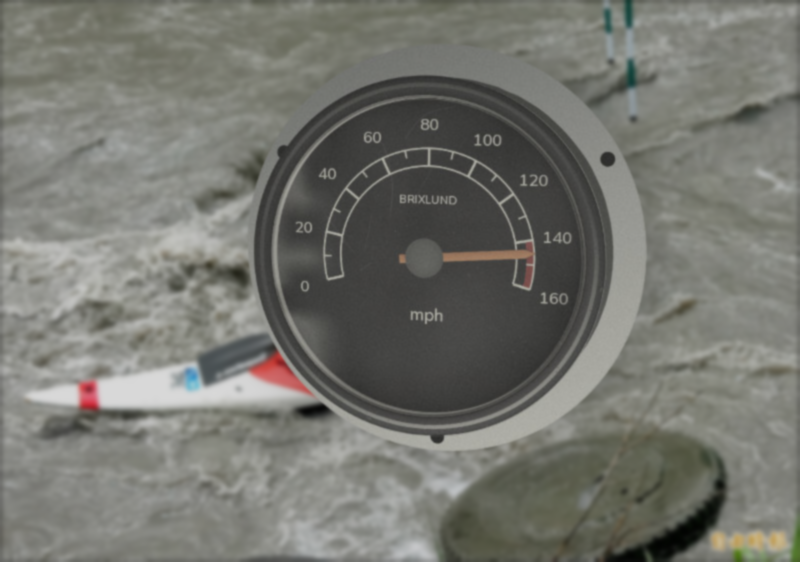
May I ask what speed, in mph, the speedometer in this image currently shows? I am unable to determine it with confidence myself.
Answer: 145 mph
